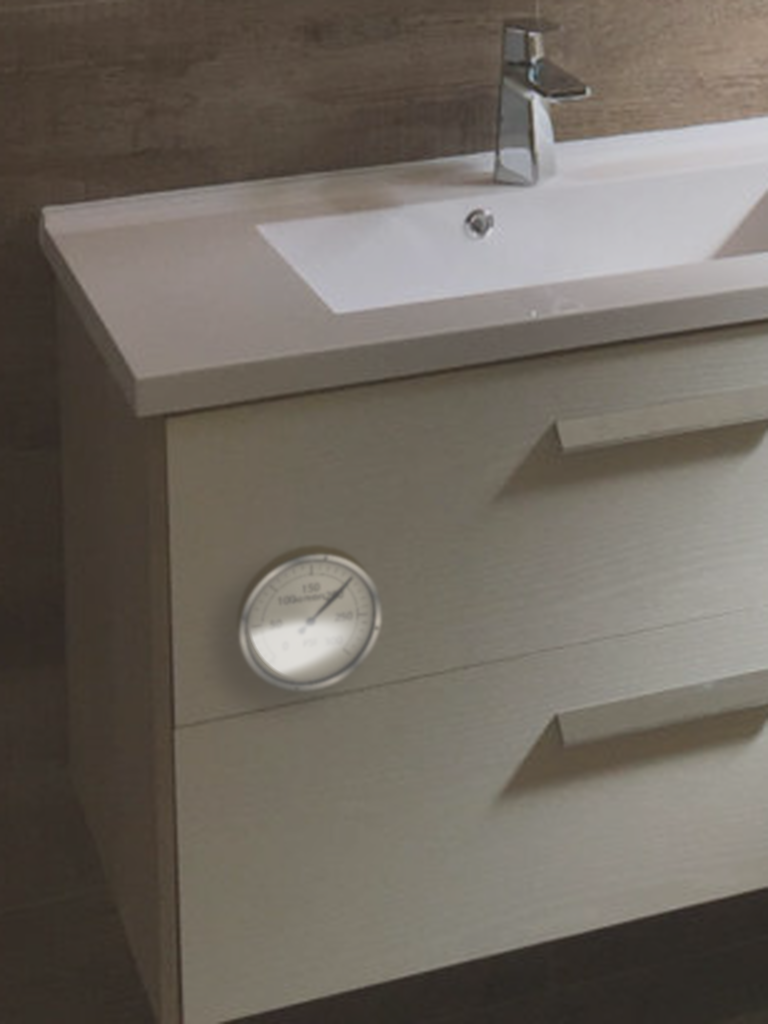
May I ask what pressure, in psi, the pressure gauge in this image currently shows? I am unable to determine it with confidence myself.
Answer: 200 psi
